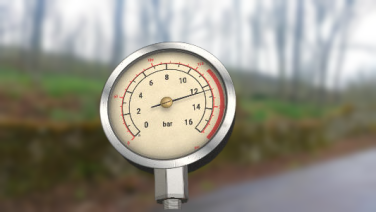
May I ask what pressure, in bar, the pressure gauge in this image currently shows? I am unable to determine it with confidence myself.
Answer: 12.5 bar
